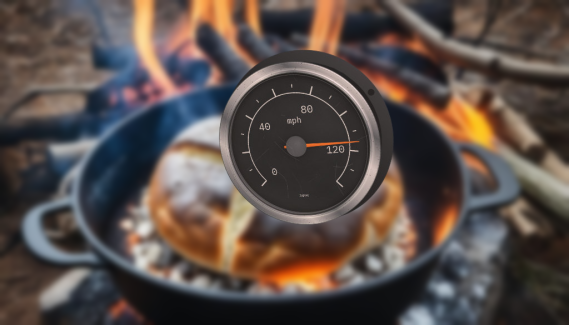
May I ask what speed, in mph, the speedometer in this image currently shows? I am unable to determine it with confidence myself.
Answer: 115 mph
